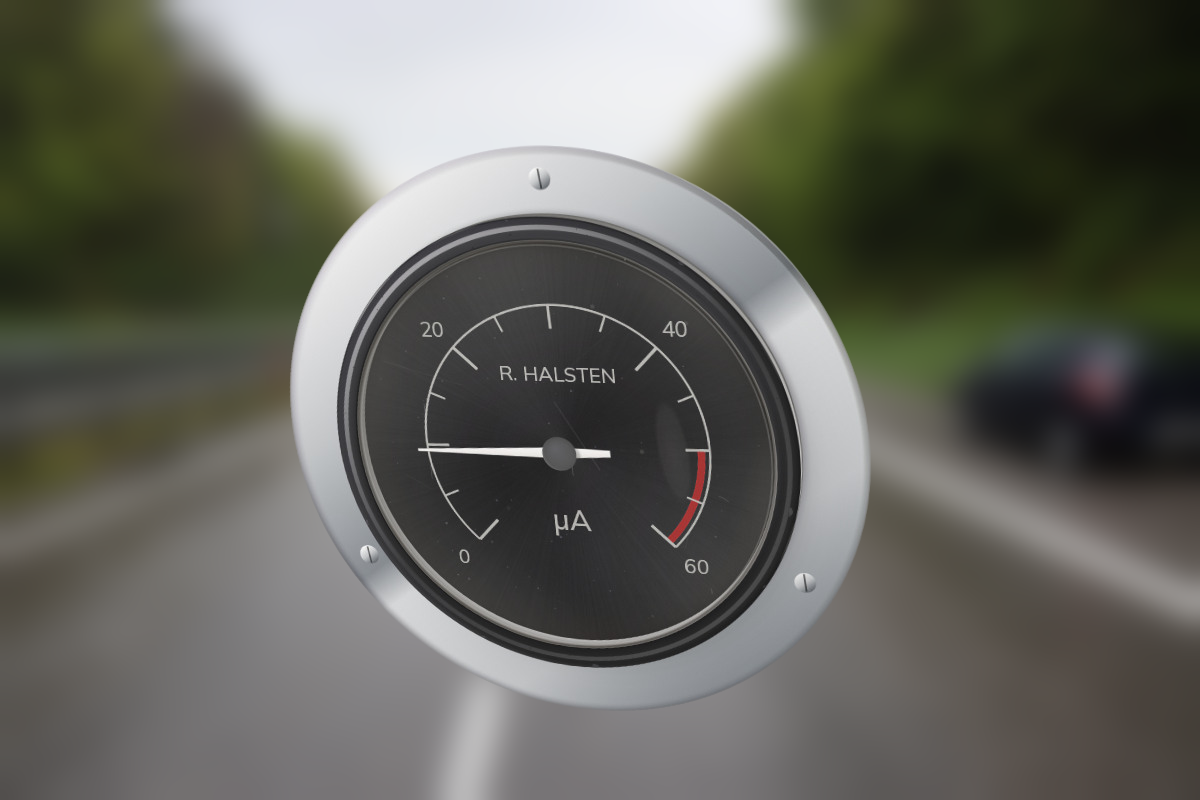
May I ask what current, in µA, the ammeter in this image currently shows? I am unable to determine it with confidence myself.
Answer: 10 µA
